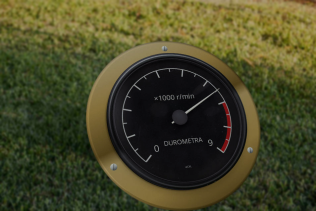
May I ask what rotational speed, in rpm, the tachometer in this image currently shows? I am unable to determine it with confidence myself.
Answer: 6500 rpm
